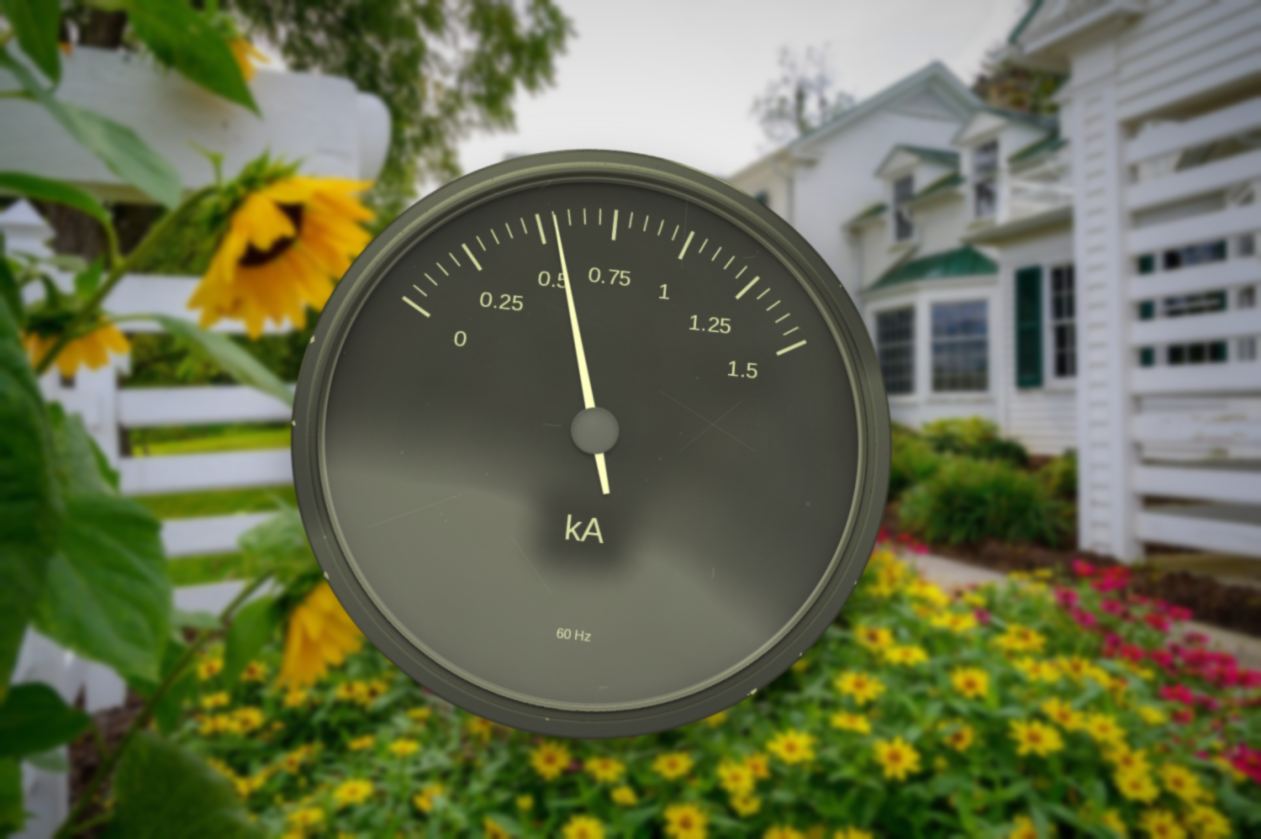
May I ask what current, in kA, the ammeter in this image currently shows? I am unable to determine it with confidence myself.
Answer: 0.55 kA
